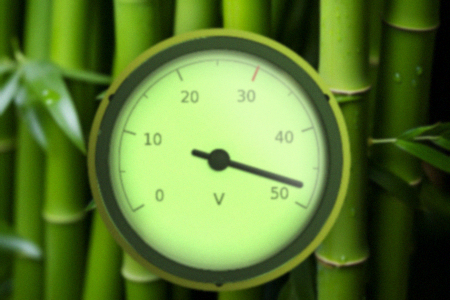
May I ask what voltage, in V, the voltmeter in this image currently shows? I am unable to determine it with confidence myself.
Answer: 47.5 V
